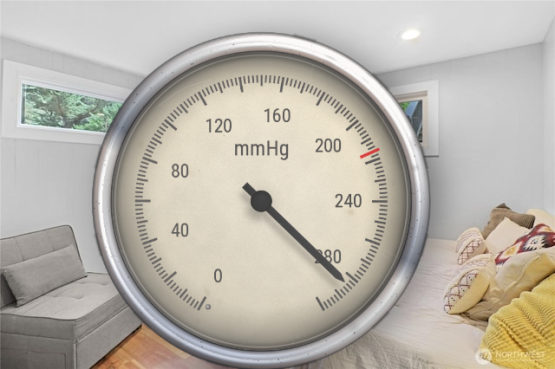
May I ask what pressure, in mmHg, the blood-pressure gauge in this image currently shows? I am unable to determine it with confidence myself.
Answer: 284 mmHg
